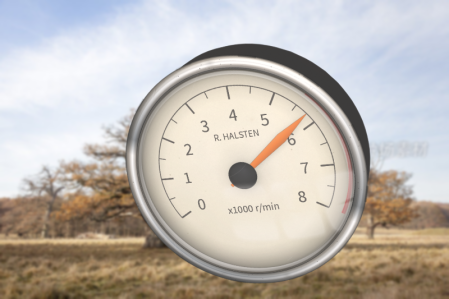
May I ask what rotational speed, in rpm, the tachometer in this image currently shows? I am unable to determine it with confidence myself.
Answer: 5750 rpm
